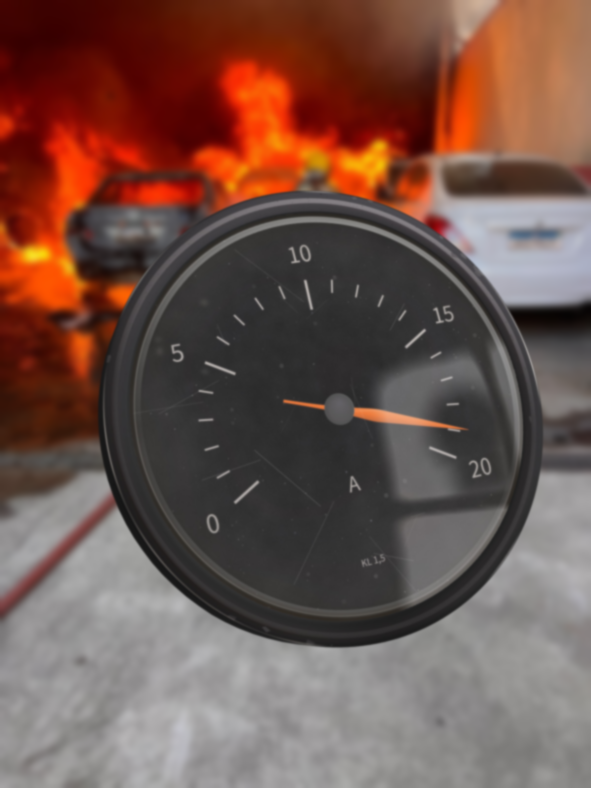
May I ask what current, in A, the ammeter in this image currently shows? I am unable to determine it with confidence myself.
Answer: 19 A
